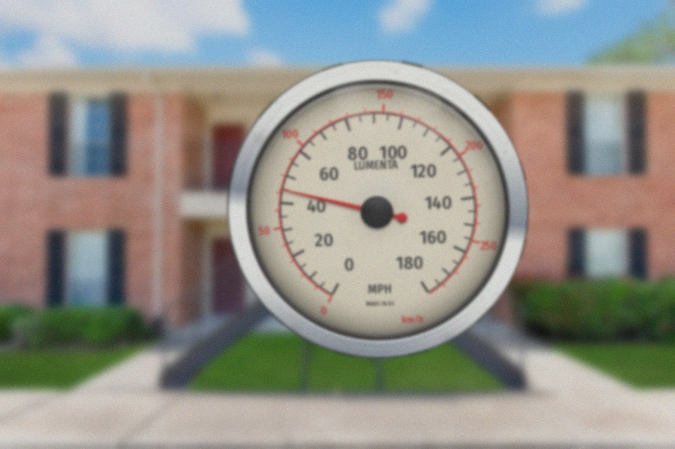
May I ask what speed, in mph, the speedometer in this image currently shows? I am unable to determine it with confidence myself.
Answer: 45 mph
